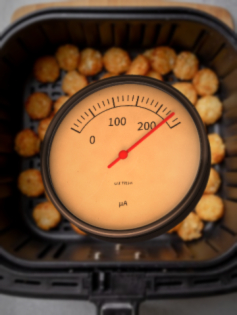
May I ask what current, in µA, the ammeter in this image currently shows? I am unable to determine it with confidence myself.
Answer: 230 µA
